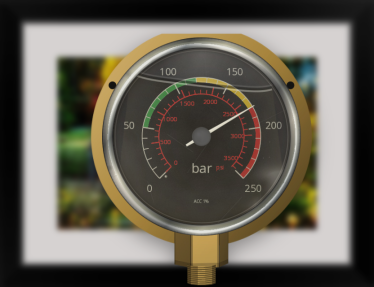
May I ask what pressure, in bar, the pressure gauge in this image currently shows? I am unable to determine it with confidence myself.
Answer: 180 bar
